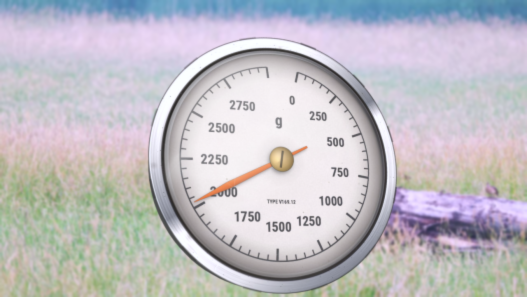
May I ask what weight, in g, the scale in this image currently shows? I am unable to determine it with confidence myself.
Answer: 2025 g
